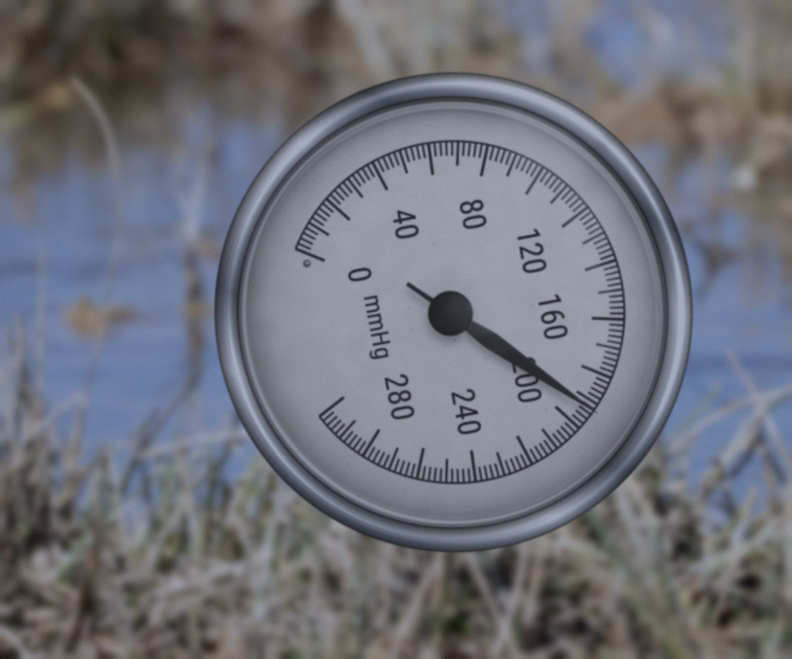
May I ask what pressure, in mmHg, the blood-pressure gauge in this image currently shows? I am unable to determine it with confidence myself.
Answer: 192 mmHg
